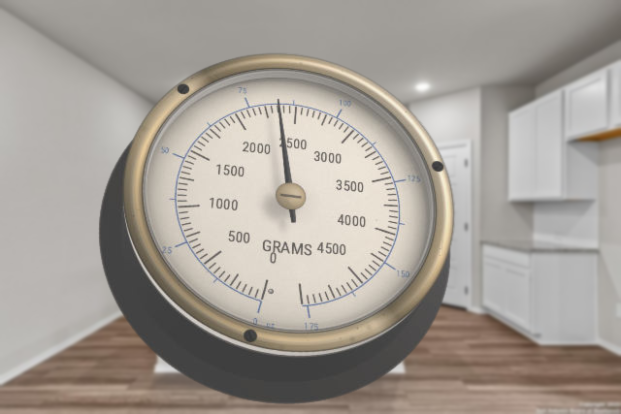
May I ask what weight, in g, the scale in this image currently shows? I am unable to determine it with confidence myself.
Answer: 2350 g
